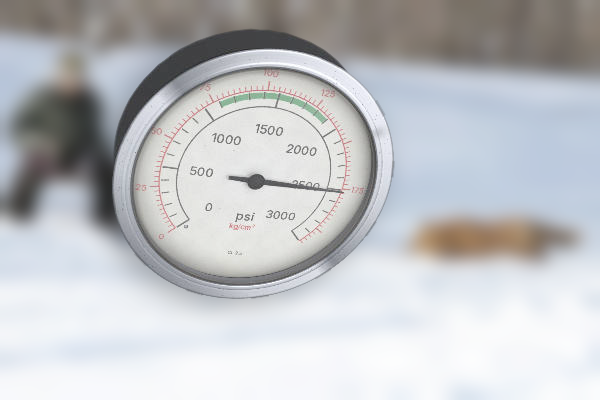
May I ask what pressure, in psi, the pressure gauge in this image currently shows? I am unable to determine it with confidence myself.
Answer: 2500 psi
